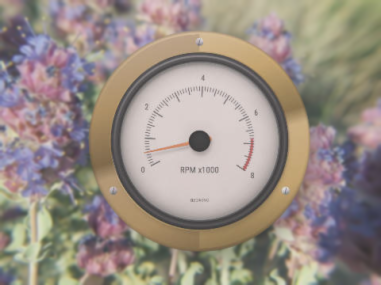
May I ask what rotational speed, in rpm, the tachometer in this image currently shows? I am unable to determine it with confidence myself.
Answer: 500 rpm
